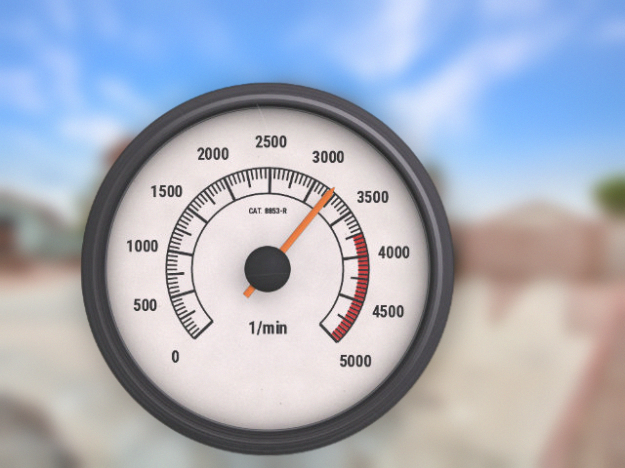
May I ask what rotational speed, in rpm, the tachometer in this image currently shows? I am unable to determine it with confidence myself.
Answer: 3200 rpm
